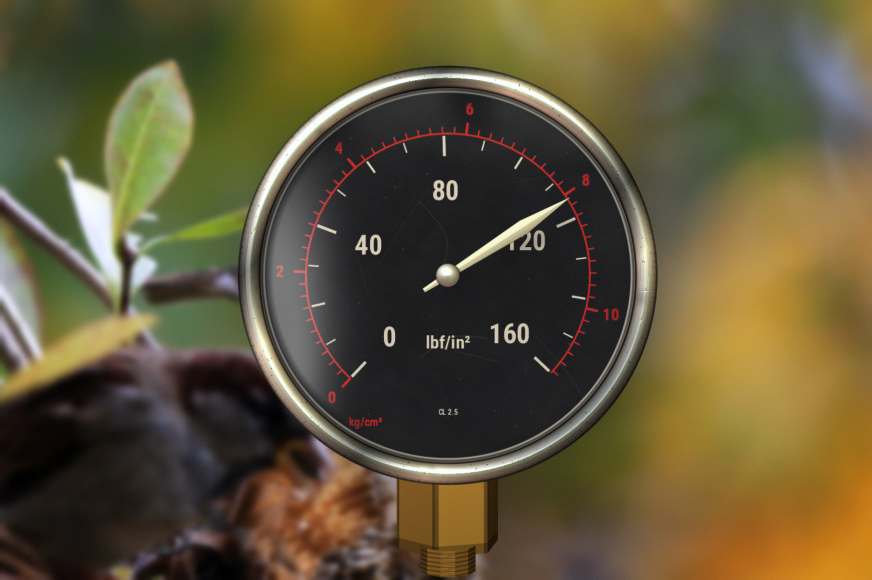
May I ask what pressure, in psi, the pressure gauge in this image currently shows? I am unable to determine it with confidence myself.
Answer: 115 psi
